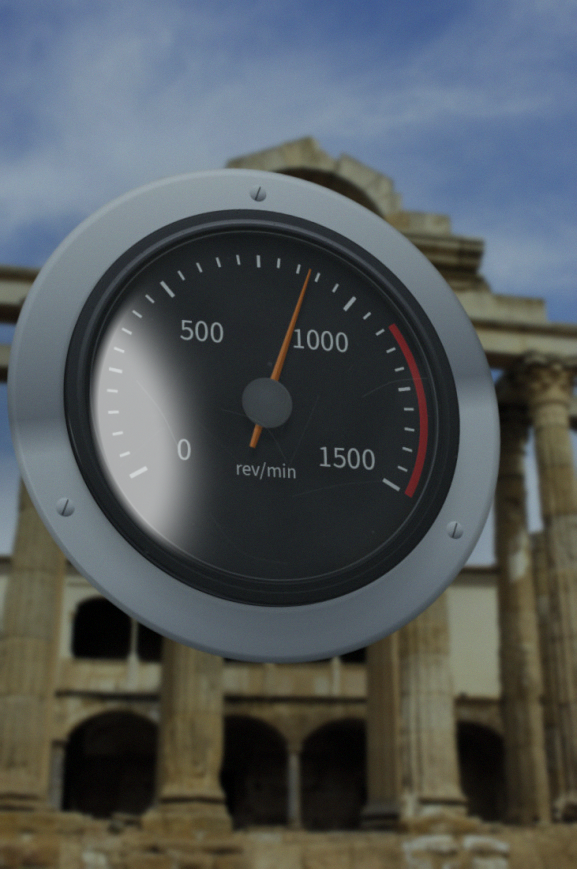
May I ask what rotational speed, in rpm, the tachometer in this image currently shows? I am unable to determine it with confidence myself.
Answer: 875 rpm
